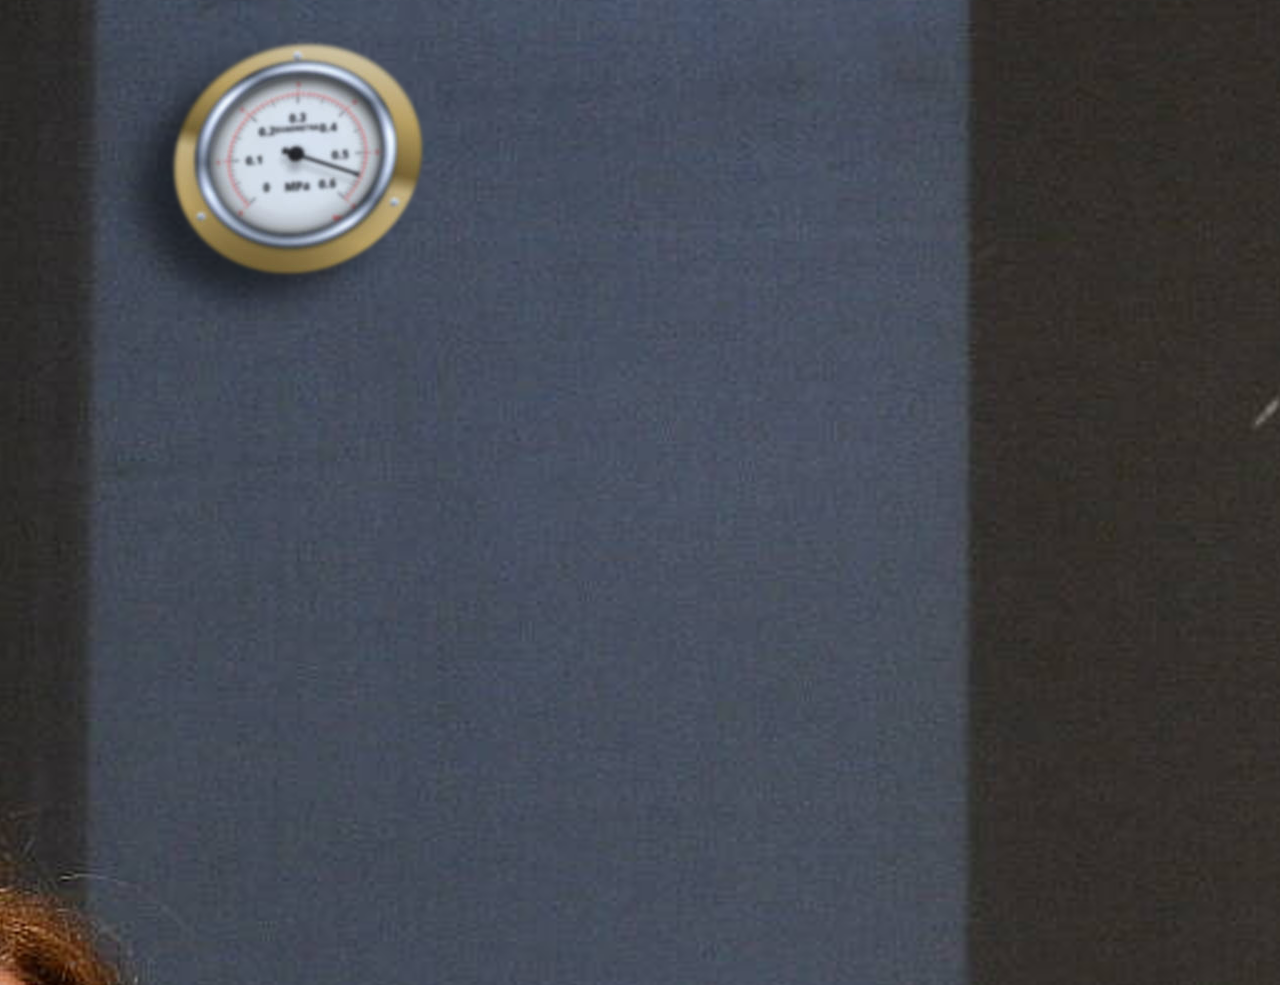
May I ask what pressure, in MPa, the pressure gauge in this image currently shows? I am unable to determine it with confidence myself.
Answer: 0.55 MPa
